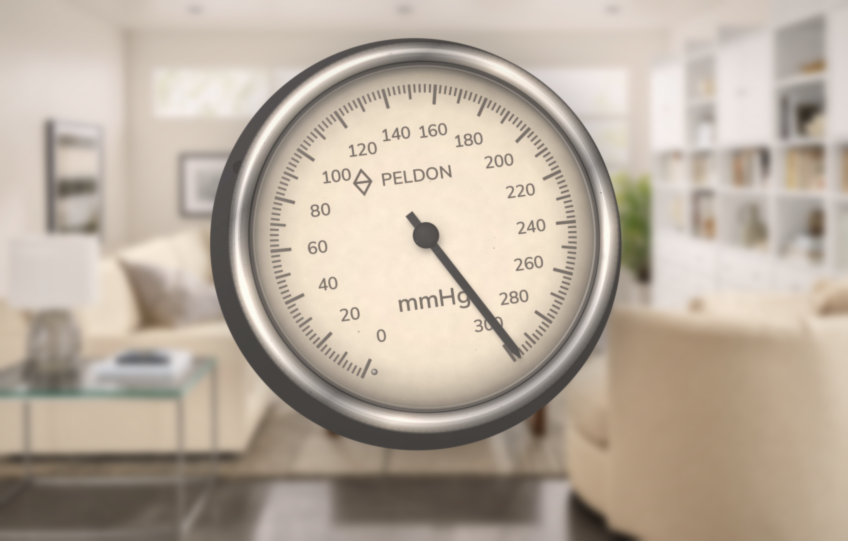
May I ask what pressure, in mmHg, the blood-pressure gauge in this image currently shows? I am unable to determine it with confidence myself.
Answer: 298 mmHg
